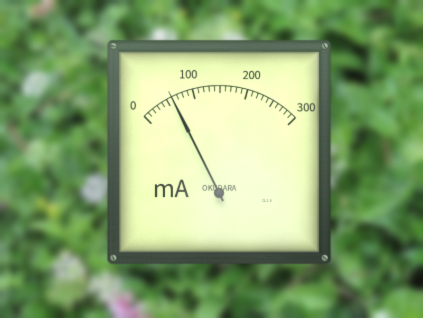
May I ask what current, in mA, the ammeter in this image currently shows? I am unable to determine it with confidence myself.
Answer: 60 mA
